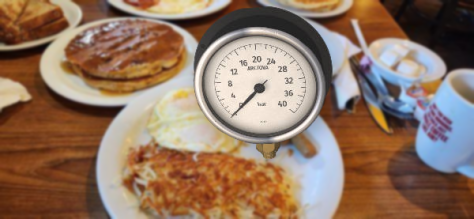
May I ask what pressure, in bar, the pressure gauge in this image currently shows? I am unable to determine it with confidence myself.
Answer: 0 bar
